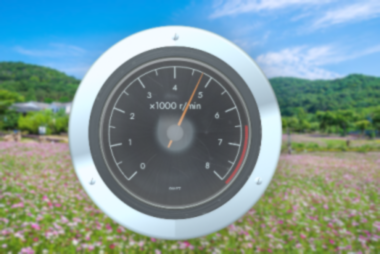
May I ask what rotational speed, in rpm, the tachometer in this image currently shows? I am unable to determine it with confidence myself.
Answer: 4750 rpm
